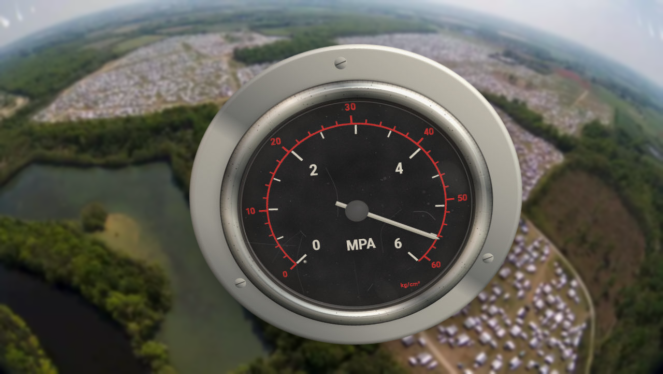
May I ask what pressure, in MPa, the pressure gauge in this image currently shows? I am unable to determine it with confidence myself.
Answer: 5.5 MPa
